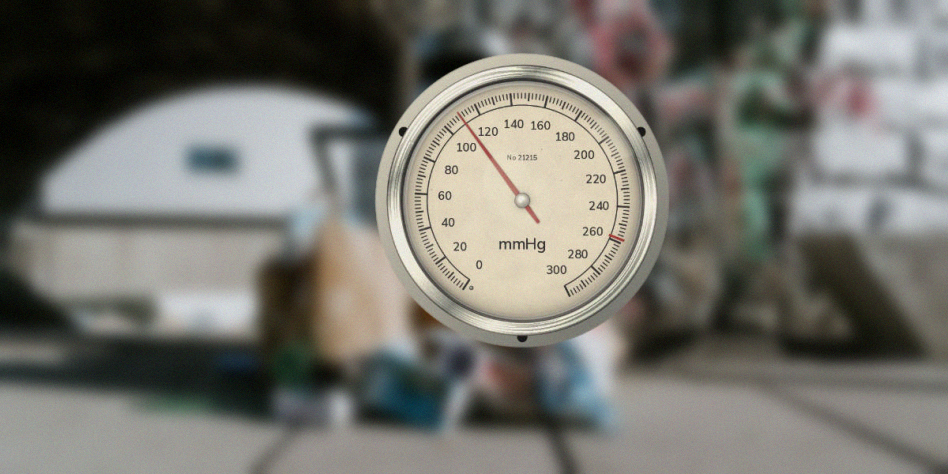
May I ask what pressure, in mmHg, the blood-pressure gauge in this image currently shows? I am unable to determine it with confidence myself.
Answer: 110 mmHg
